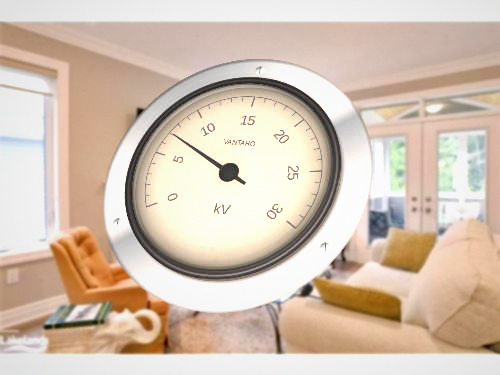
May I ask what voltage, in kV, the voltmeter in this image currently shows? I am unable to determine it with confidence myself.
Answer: 7 kV
